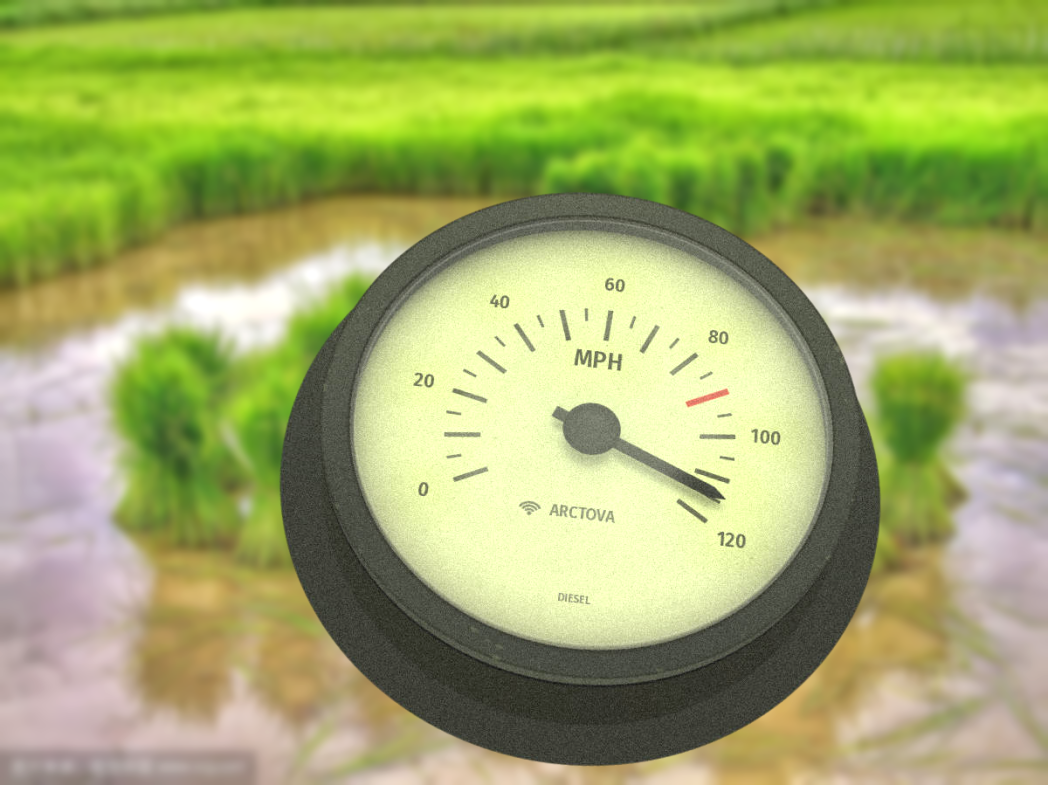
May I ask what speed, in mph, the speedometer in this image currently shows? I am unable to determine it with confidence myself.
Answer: 115 mph
